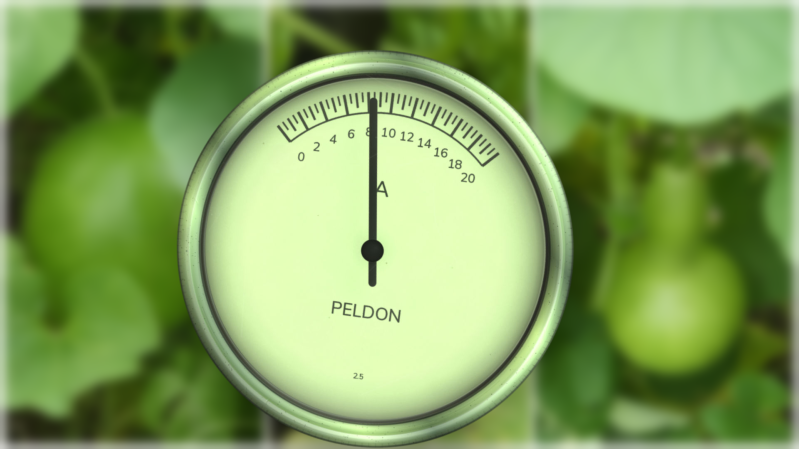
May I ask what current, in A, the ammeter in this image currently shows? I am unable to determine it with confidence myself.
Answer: 8.5 A
